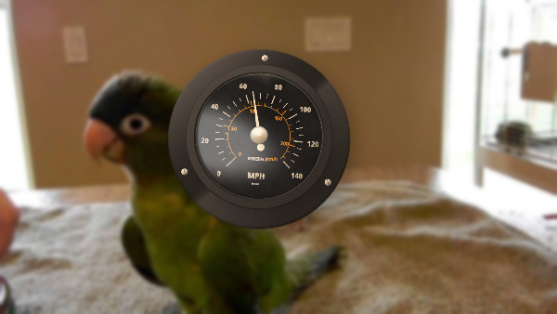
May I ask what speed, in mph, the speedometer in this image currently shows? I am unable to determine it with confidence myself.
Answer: 65 mph
